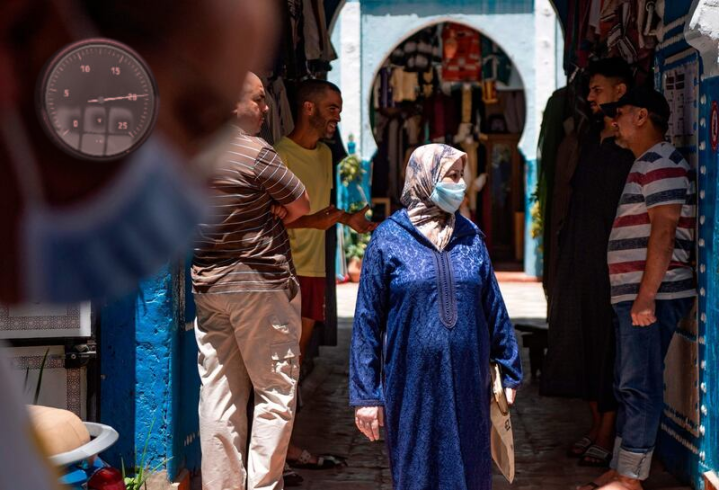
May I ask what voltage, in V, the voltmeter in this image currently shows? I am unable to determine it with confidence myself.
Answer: 20 V
